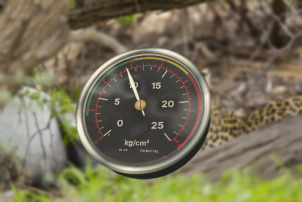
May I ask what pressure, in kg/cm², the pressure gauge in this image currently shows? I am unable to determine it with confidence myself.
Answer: 10 kg/cm²
